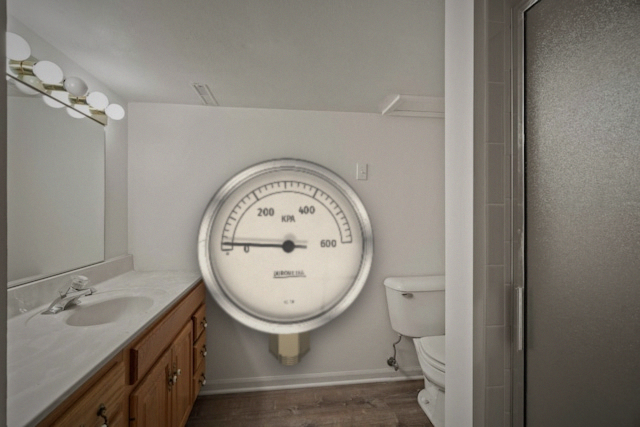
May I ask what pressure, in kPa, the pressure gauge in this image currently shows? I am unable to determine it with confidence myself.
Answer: 20 kPa
